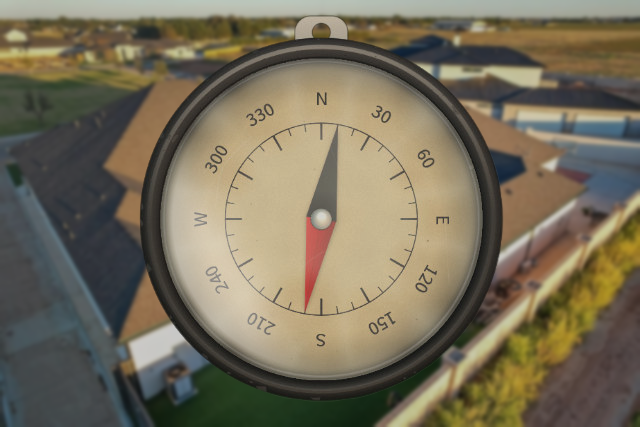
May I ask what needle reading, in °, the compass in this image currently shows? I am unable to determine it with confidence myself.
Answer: 190 °
